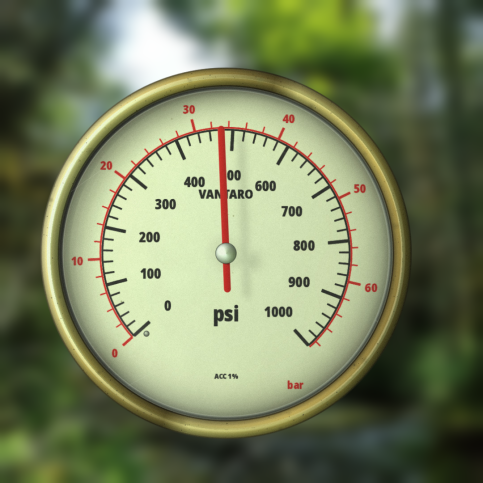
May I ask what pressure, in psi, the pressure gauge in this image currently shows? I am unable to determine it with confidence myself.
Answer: 480 psi
